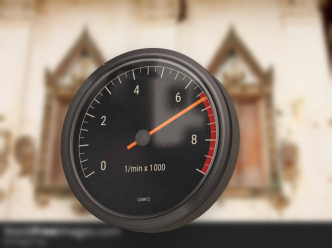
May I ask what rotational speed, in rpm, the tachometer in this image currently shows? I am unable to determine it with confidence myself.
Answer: 6750 rpm
